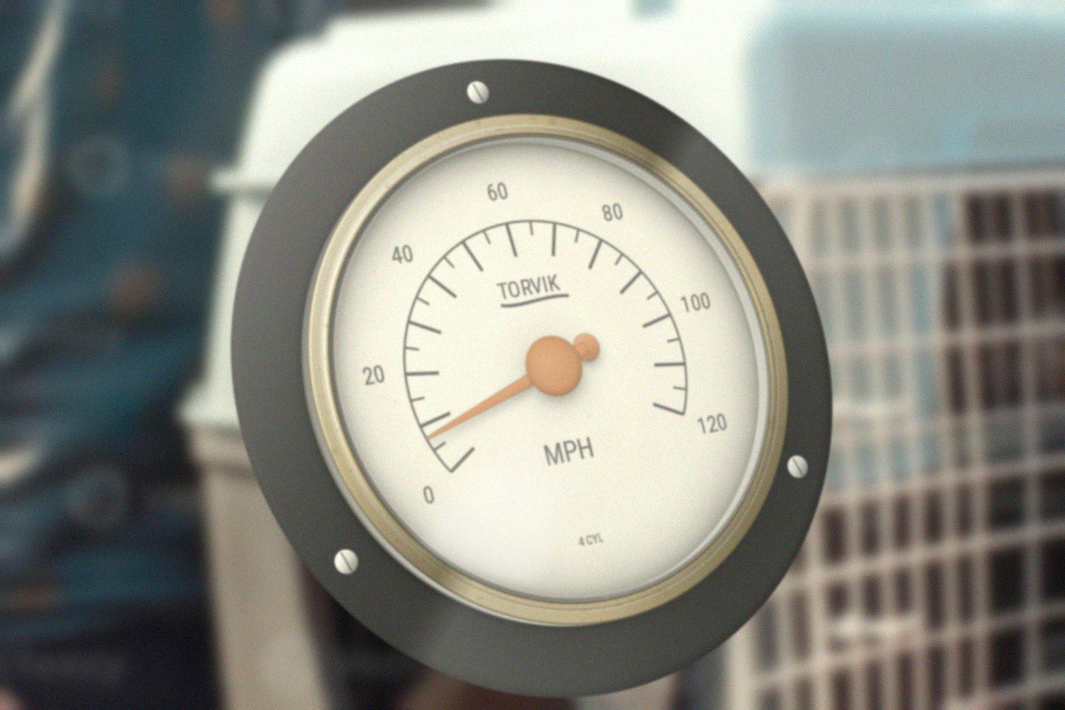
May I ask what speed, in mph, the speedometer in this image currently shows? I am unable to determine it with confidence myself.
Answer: 7.5 mph
